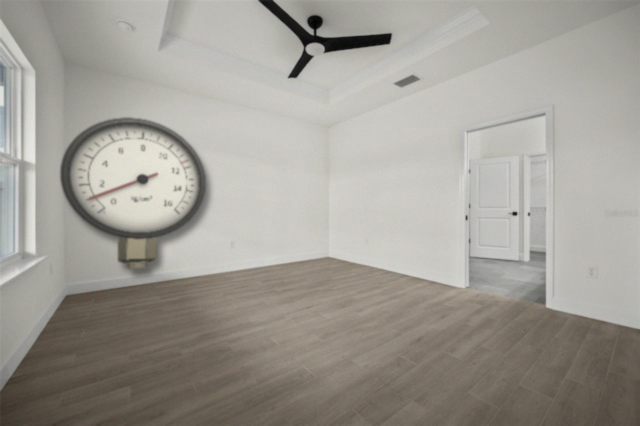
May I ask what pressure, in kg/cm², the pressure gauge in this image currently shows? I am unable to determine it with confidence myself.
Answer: 1 kg/cm²
